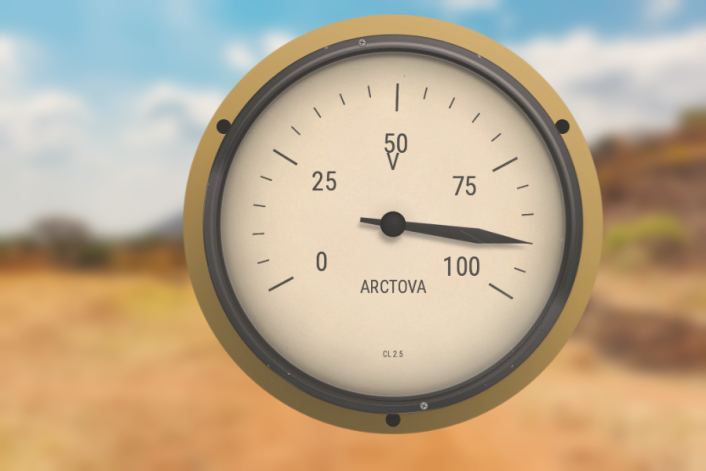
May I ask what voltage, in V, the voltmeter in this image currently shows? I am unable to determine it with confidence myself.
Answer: 90 V
